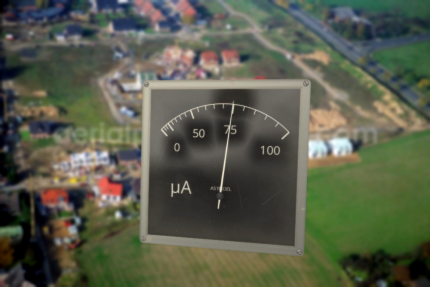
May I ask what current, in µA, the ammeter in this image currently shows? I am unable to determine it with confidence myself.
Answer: 75 µA
